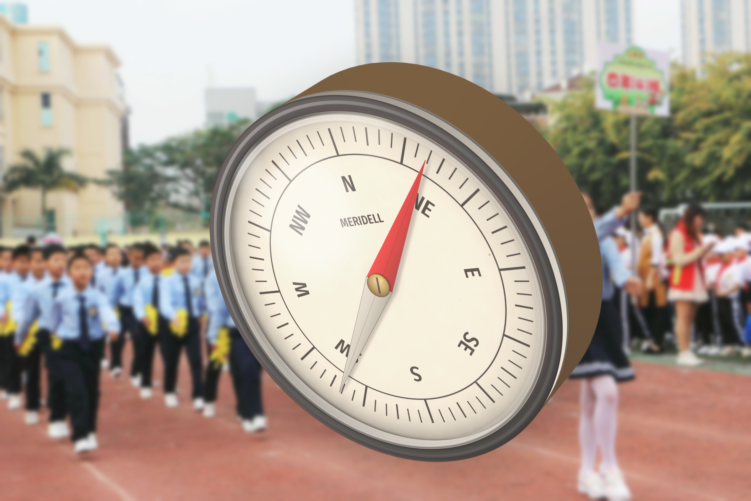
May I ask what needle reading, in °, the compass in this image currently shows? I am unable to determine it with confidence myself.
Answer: 40 °
